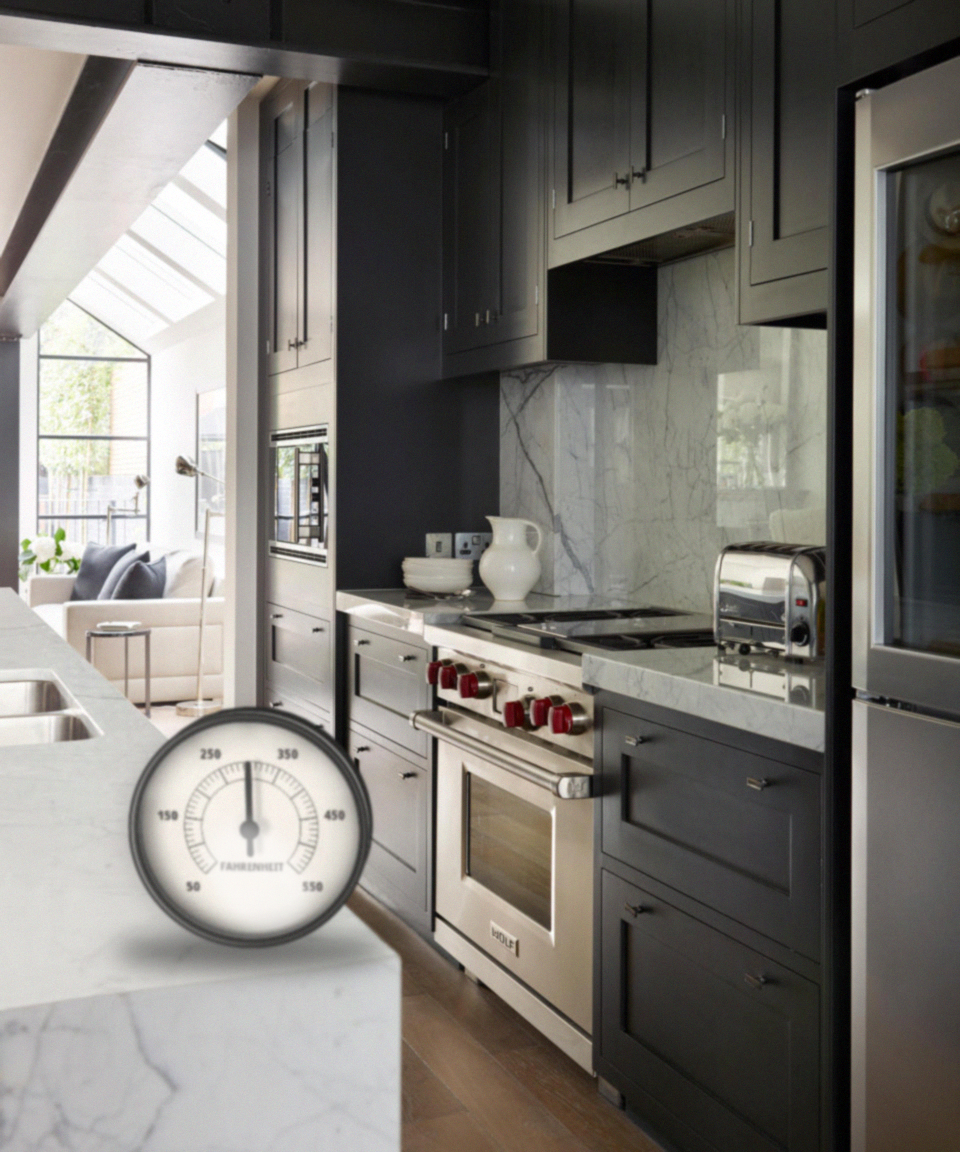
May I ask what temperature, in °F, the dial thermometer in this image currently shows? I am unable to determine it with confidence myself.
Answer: 300 °F
